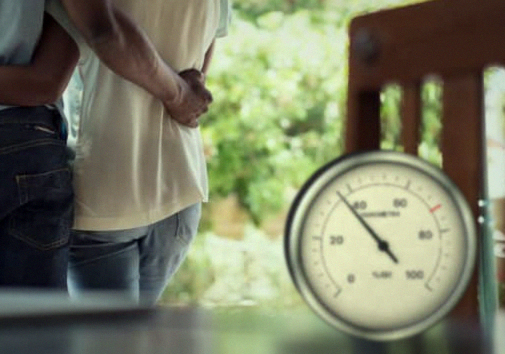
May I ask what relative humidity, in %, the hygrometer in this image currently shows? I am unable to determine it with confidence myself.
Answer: 36 %
